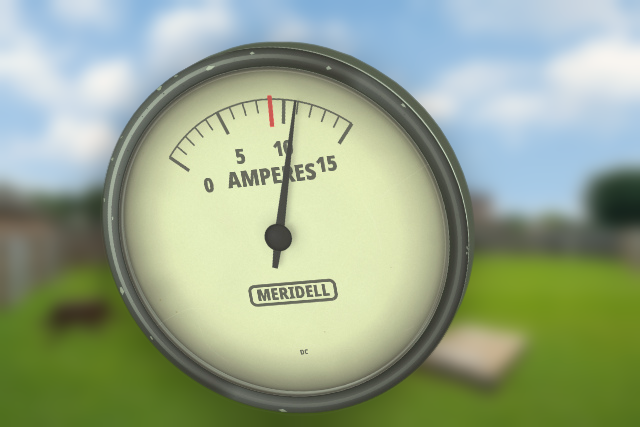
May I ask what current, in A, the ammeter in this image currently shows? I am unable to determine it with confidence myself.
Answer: 11 A
